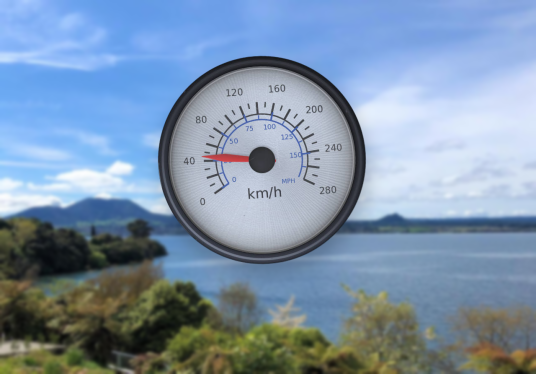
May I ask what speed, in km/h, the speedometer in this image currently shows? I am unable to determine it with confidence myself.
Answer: 45 km/h
